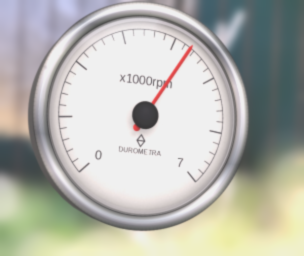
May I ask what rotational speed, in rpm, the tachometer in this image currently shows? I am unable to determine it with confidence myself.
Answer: 4300 rpm
